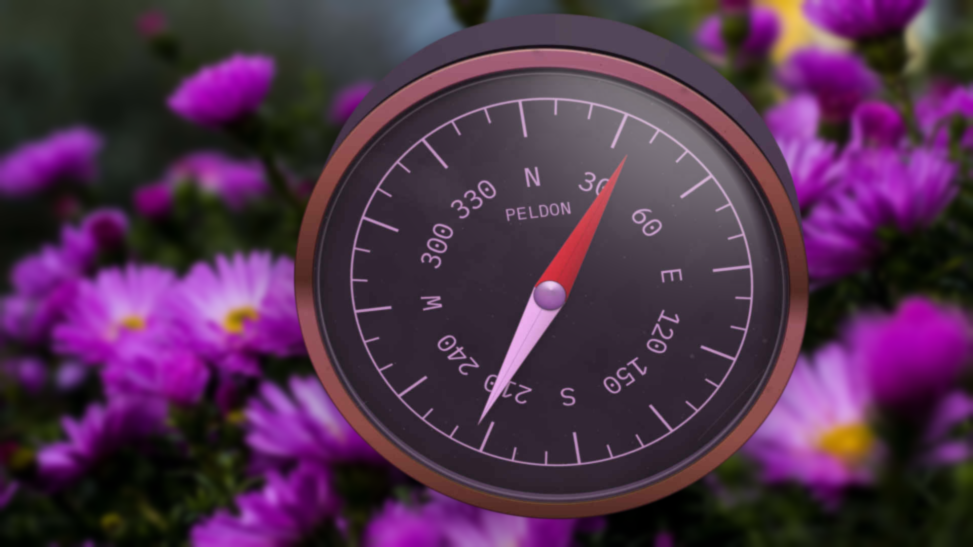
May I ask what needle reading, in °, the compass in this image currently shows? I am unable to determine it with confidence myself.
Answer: 35 °
